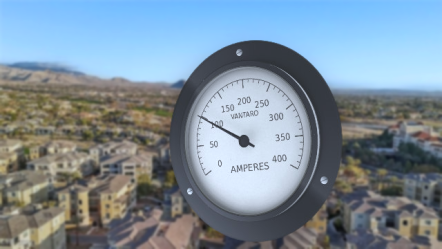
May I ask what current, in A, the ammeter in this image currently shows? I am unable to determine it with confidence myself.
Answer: 100 A
